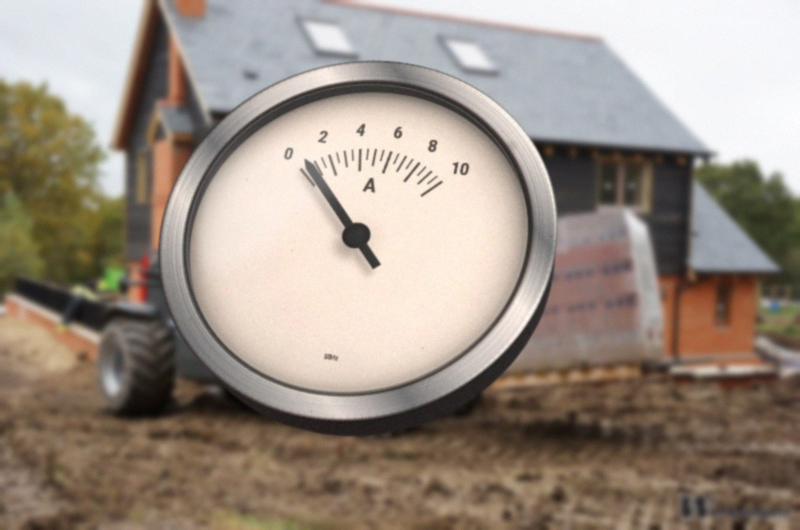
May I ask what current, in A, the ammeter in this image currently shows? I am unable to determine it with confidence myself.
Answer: 0.5 A
